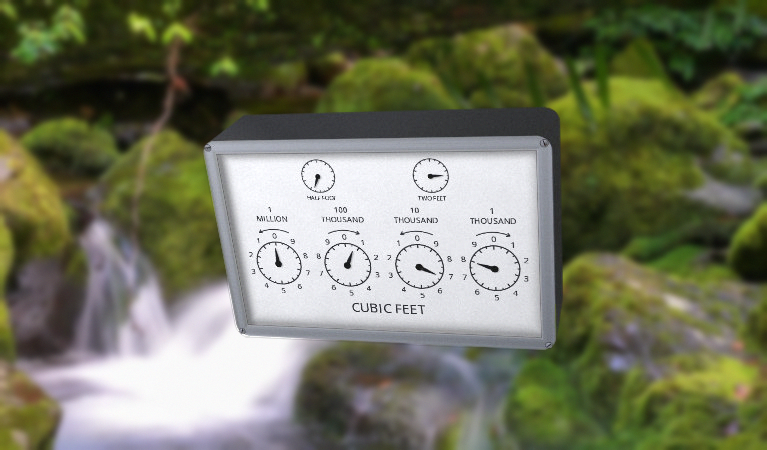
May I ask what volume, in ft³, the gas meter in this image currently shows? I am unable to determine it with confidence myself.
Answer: 6800 ft³
